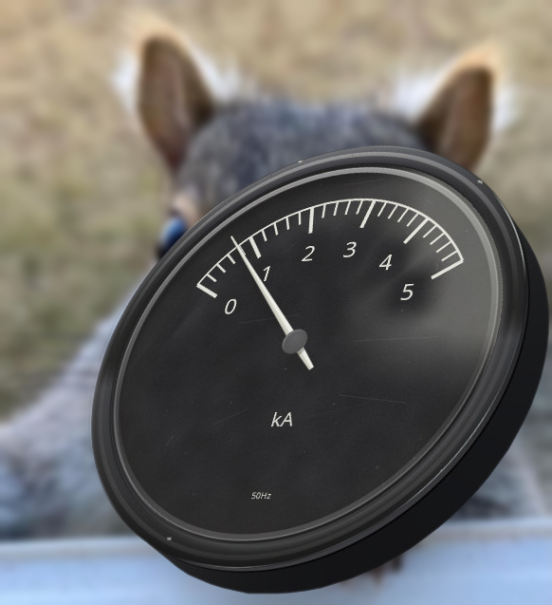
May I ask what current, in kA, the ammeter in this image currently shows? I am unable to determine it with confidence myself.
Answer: 0.8 kA
